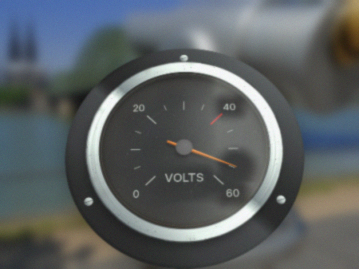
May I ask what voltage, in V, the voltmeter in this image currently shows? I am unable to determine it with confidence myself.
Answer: 55 V
